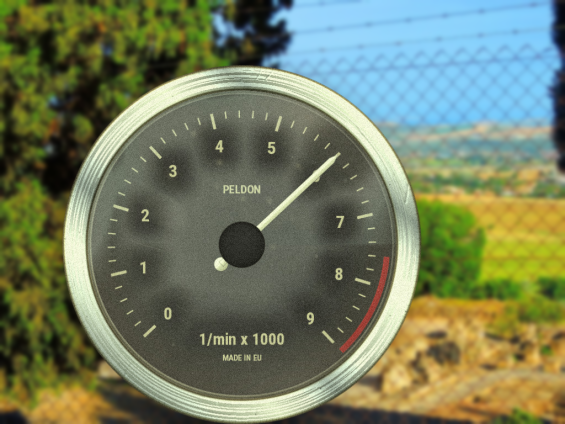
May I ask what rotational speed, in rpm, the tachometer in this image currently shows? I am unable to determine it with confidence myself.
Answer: 6000 rpm
